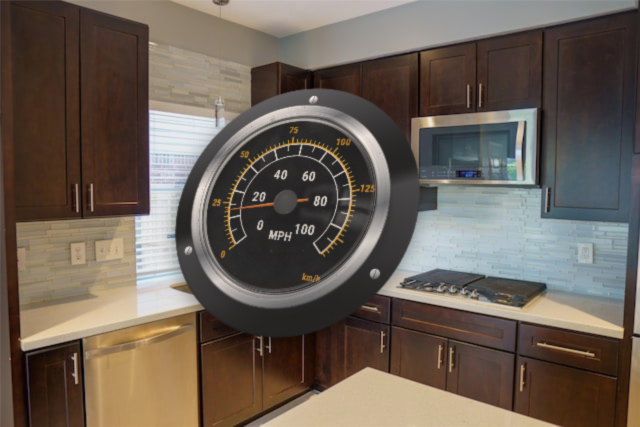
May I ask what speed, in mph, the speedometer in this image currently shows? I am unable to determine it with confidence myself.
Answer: 12.5 mph
